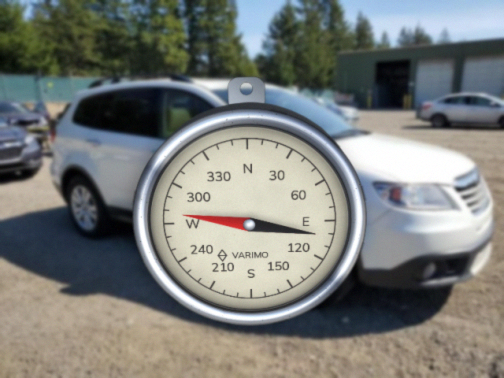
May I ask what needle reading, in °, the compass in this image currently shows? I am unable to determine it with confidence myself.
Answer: 280 °
